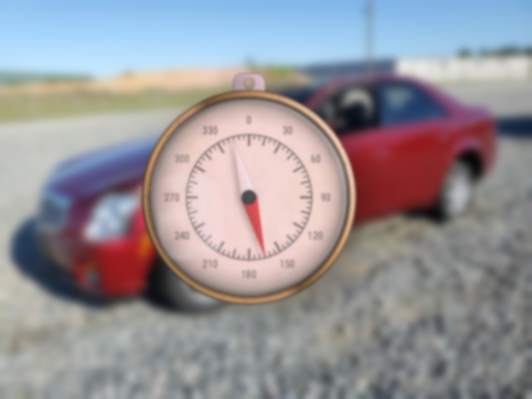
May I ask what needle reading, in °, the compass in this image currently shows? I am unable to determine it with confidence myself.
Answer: 165 °
